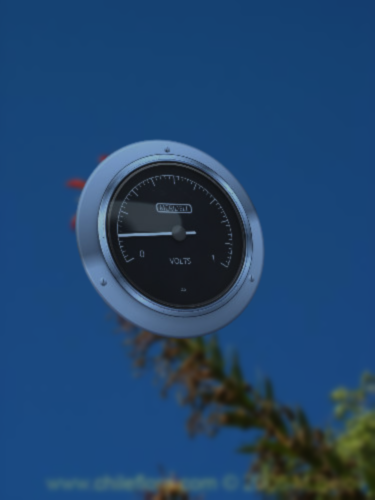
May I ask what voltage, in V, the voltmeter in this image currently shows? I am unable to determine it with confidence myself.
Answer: 0.1 V
